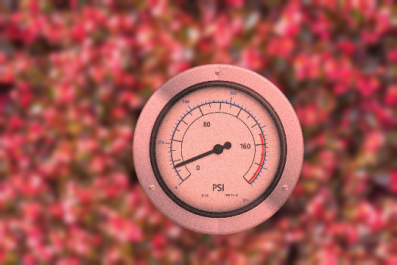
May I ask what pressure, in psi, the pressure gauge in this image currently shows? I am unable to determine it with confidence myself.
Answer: 15 psi
